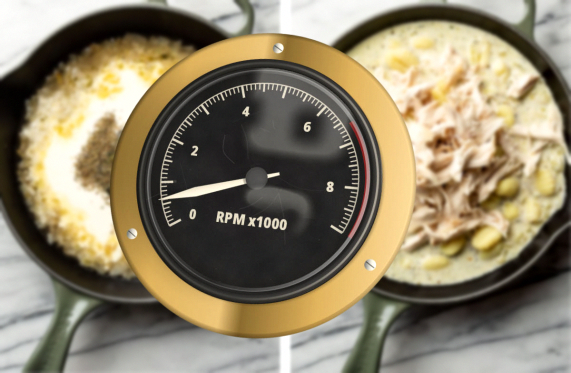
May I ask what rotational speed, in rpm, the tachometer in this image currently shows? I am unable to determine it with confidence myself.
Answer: 600 rpm
